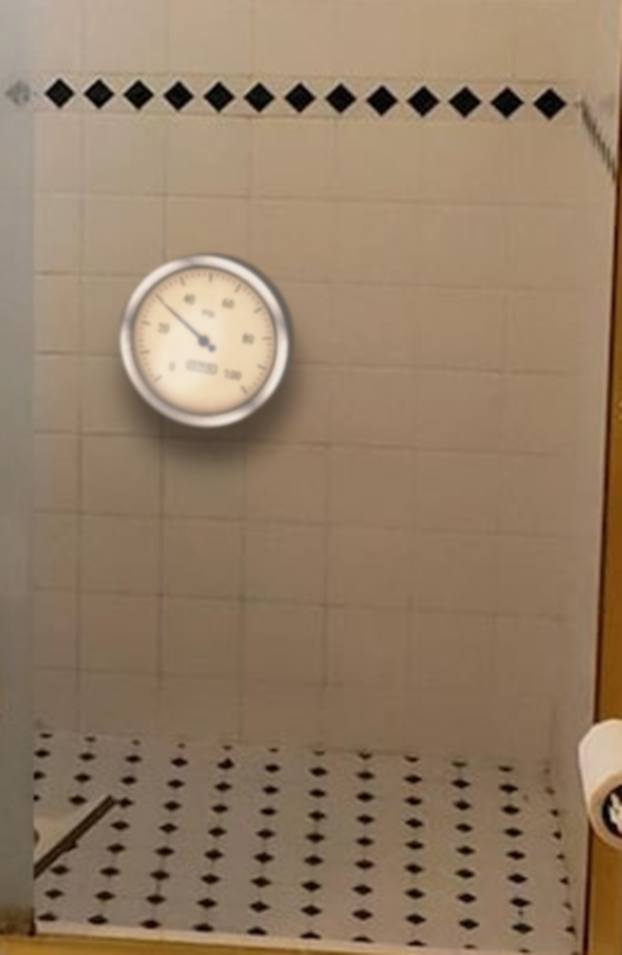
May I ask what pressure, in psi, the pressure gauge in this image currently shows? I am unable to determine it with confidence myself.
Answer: 30 psi
